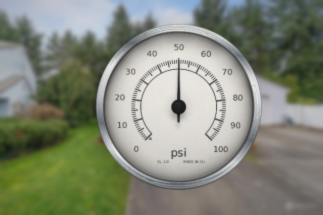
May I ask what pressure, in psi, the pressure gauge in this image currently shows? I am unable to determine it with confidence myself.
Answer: 50 psi
